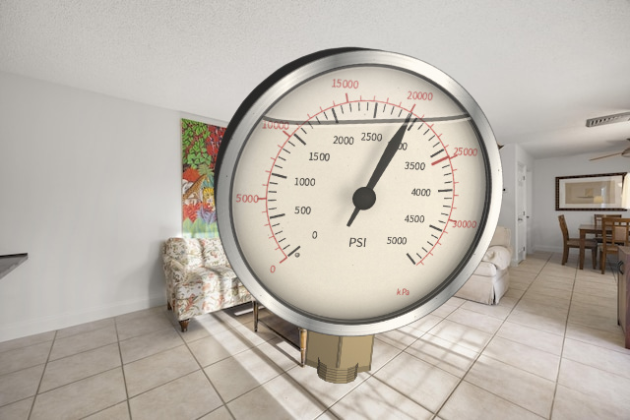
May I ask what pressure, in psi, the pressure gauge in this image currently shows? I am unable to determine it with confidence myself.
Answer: 2900 psi
